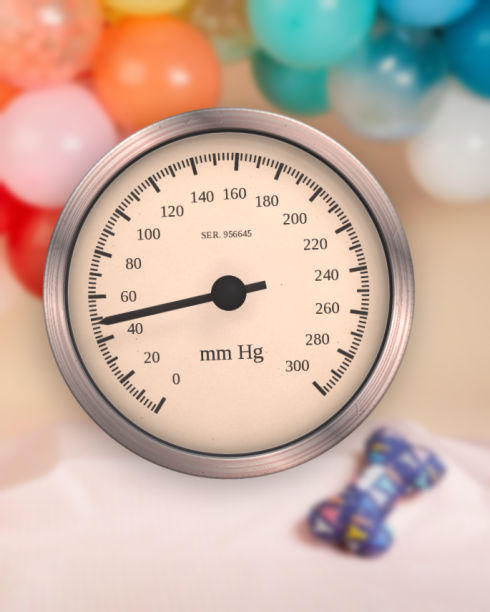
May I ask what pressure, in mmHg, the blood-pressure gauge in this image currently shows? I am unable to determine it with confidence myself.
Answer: 48 mmHg
